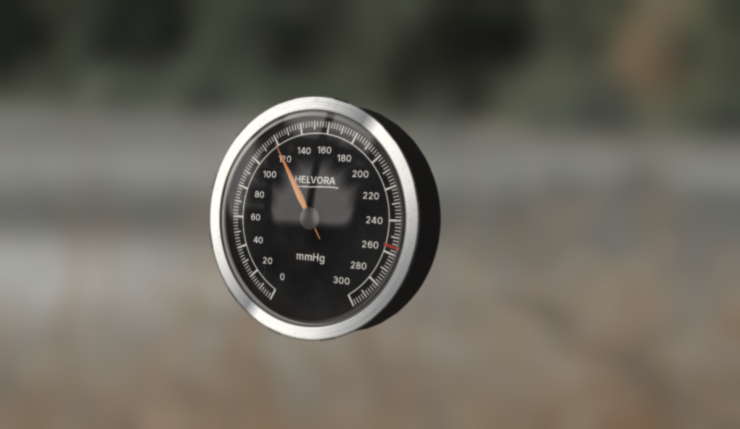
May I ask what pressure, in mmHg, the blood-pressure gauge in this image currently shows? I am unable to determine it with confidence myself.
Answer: 120 mmHg
